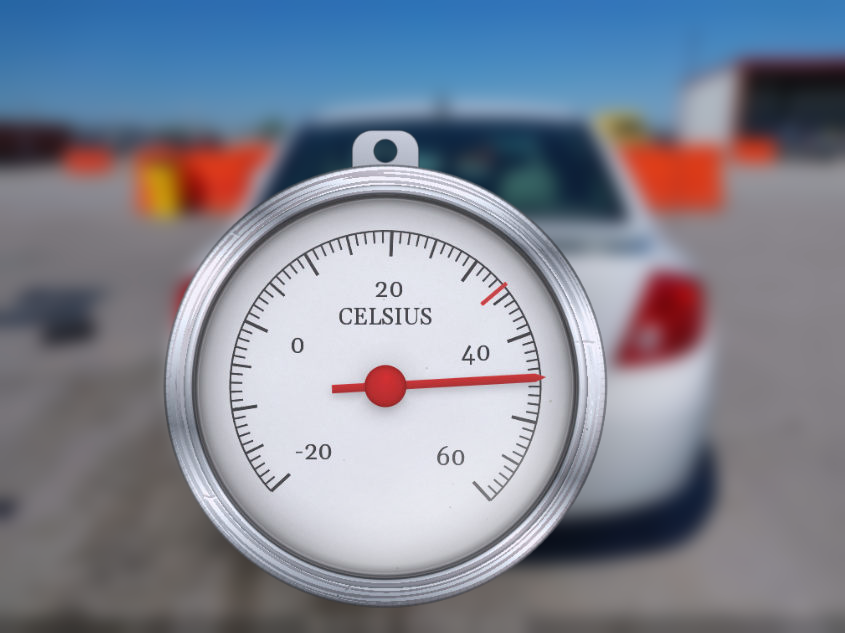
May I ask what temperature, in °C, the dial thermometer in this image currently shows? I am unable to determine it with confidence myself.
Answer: 45 °C
